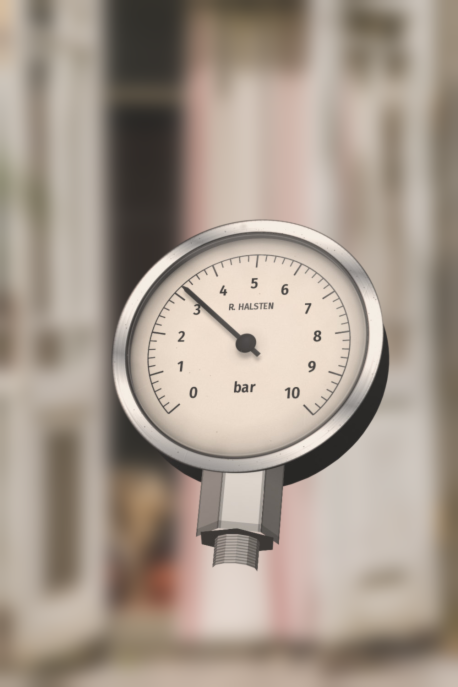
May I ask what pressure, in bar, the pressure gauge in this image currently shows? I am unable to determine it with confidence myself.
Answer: 3.2 bar
